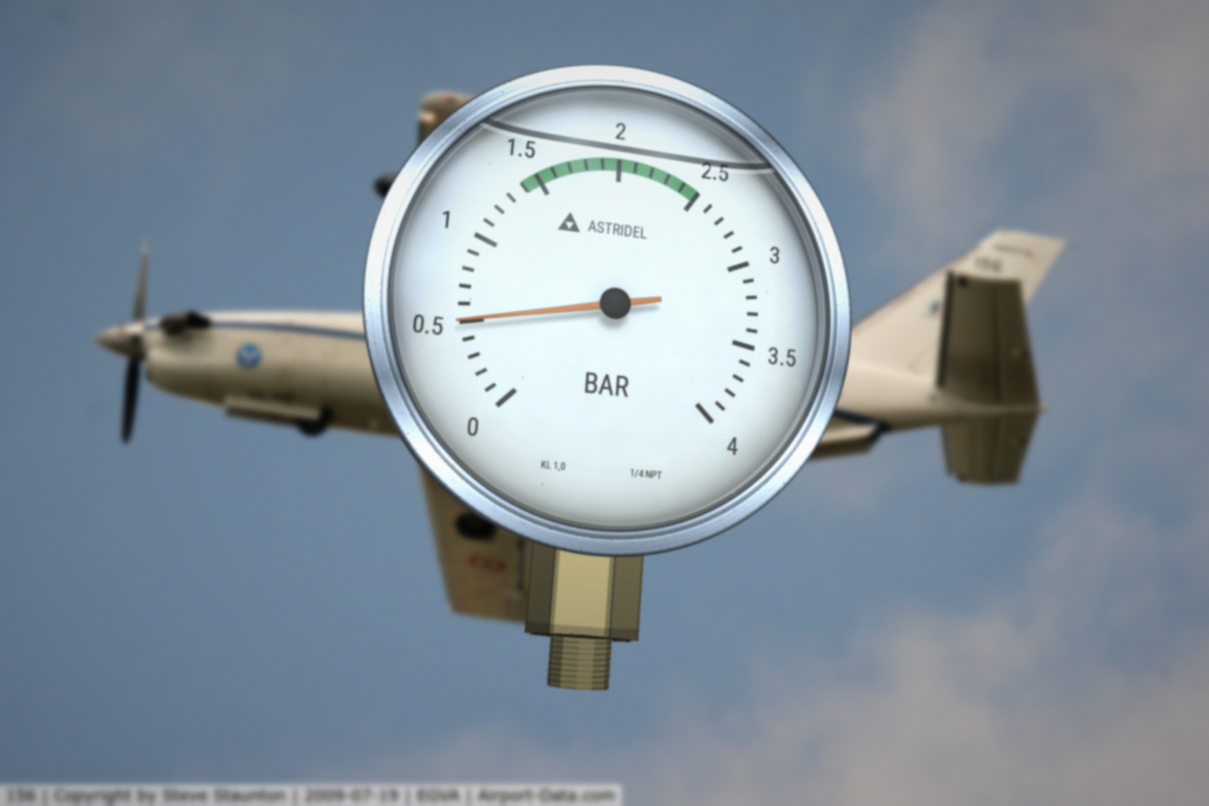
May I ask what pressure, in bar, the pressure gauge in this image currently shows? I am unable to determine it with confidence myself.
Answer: 0.5 bar
